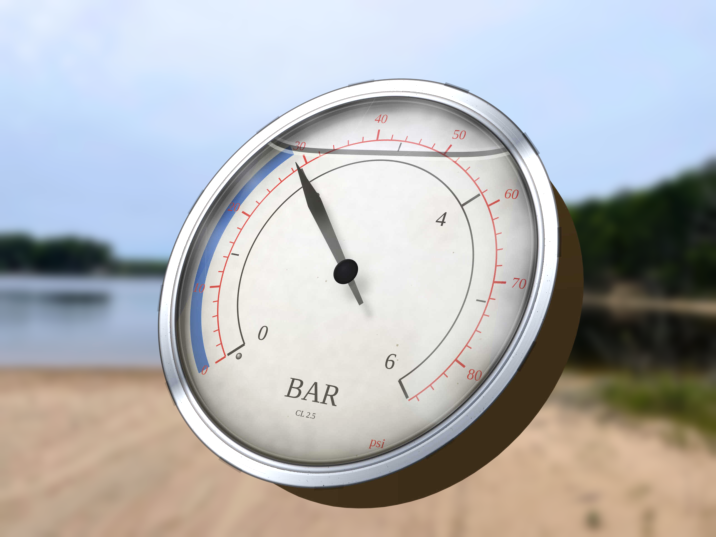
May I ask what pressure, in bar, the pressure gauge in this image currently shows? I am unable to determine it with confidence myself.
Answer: 2 bar
